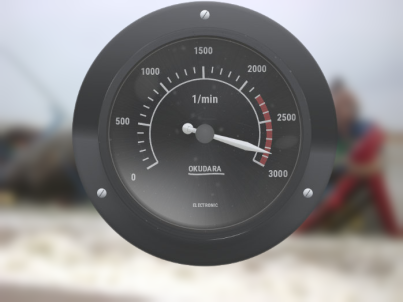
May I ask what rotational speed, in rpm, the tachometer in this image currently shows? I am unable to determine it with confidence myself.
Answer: 2850 rpm
